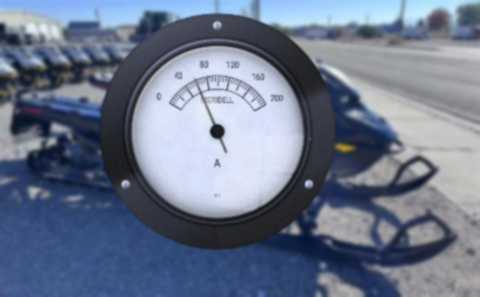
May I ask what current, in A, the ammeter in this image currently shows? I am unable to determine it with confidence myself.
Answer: 60 A
